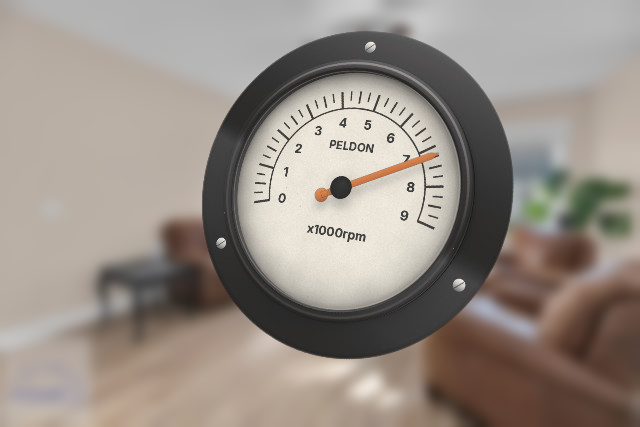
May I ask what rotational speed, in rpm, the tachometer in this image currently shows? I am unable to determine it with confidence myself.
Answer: 7250 rpm
